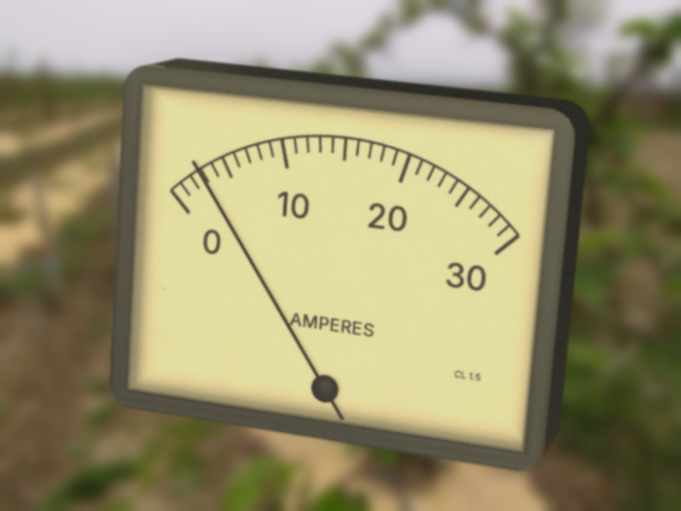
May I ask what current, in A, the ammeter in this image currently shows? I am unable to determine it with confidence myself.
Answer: 3 A
